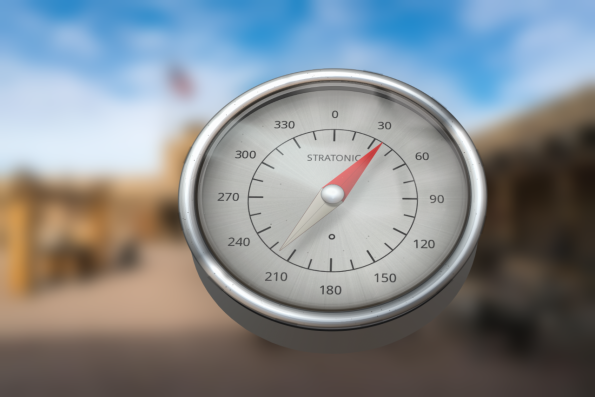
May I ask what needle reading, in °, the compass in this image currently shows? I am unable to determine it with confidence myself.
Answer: 37.5 °
